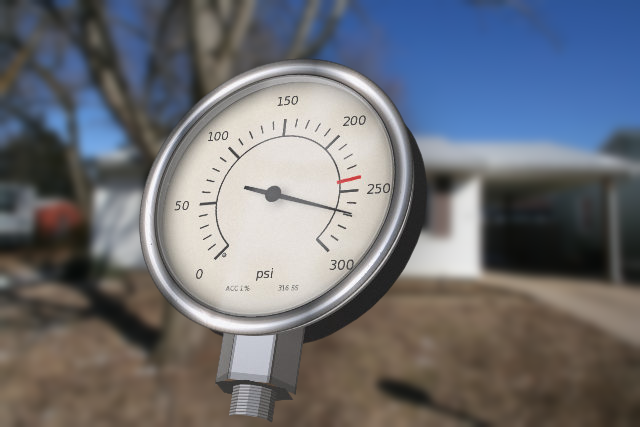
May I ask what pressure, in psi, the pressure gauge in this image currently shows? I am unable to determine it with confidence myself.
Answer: 270 psi
